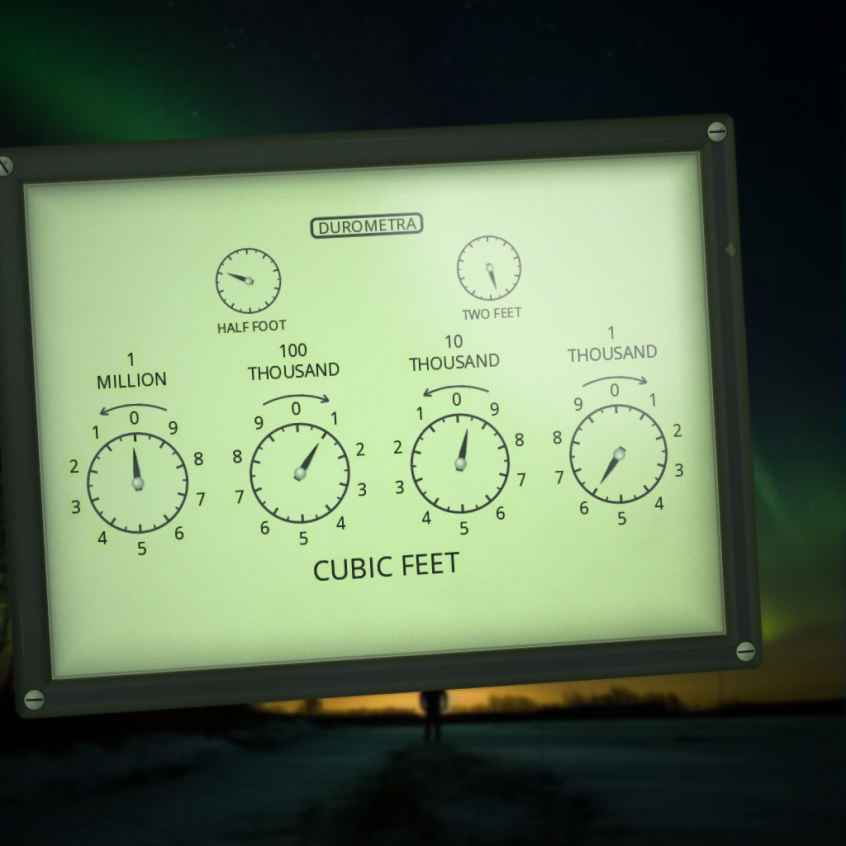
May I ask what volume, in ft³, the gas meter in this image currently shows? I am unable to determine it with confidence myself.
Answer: 9600 ft³
